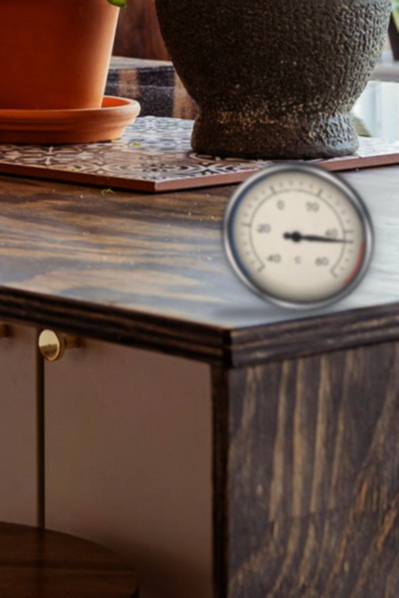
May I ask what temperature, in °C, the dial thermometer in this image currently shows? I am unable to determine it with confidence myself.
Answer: 44 °C
